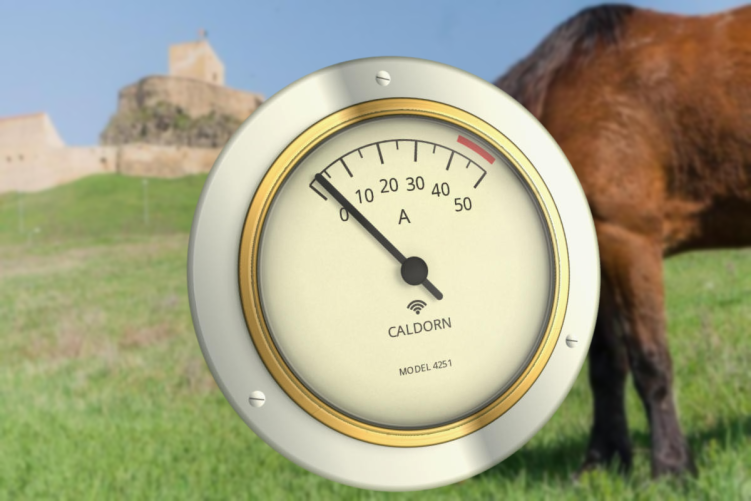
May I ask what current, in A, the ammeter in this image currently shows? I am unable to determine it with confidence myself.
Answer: 2.5 A
